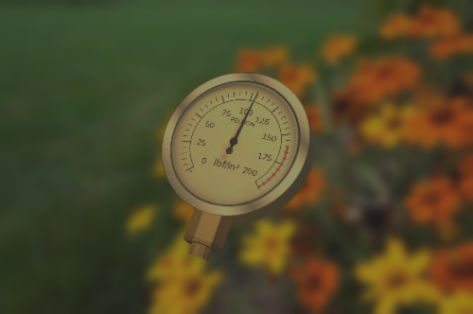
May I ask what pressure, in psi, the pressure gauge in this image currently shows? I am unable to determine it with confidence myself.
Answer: 105 psi
